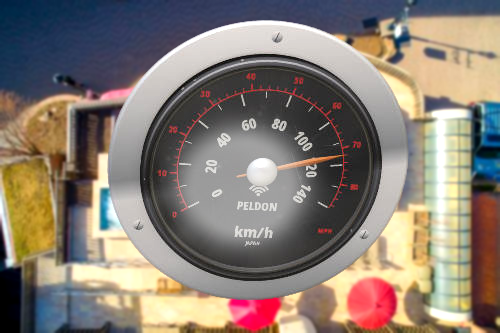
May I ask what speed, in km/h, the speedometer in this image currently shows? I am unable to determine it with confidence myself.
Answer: 115 km/h
